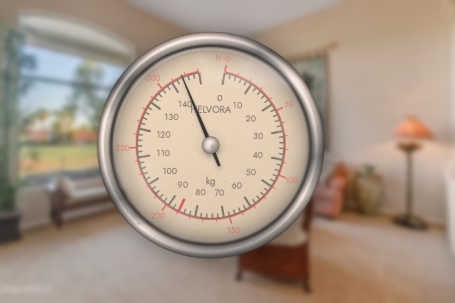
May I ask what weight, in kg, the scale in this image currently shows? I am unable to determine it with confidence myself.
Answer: 144 kg
